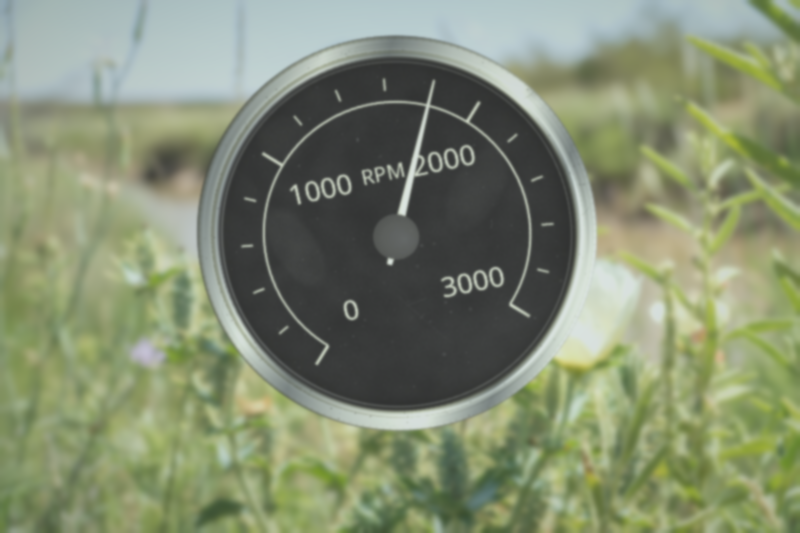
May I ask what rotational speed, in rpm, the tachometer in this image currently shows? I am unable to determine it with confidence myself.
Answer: 1800 rpm
